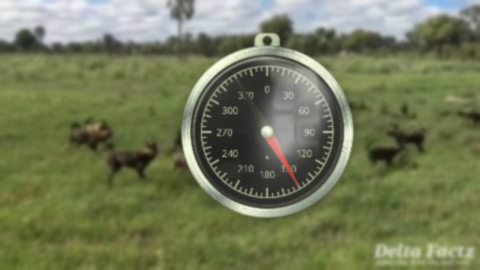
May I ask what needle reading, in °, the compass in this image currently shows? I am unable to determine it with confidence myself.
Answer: 150 °
